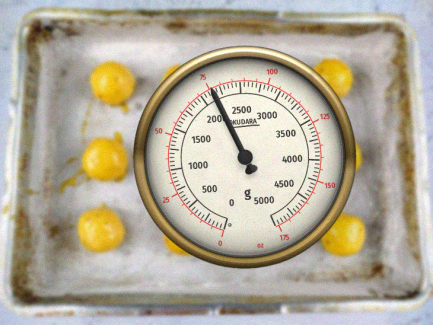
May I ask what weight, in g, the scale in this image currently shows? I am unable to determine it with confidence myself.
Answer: 2150 g
